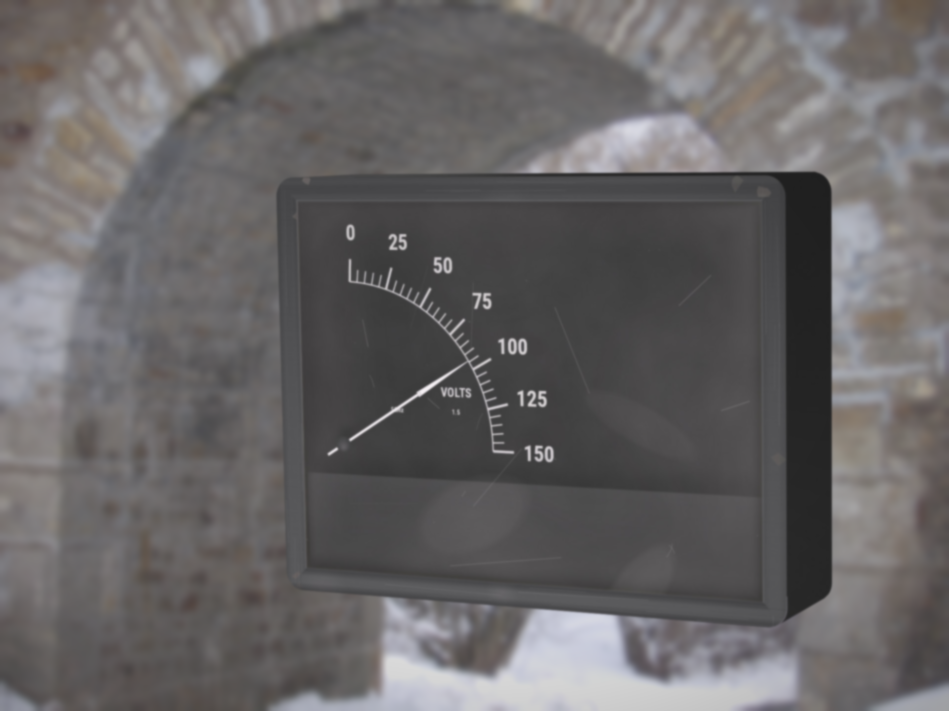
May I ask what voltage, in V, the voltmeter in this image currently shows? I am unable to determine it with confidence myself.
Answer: 95 V
